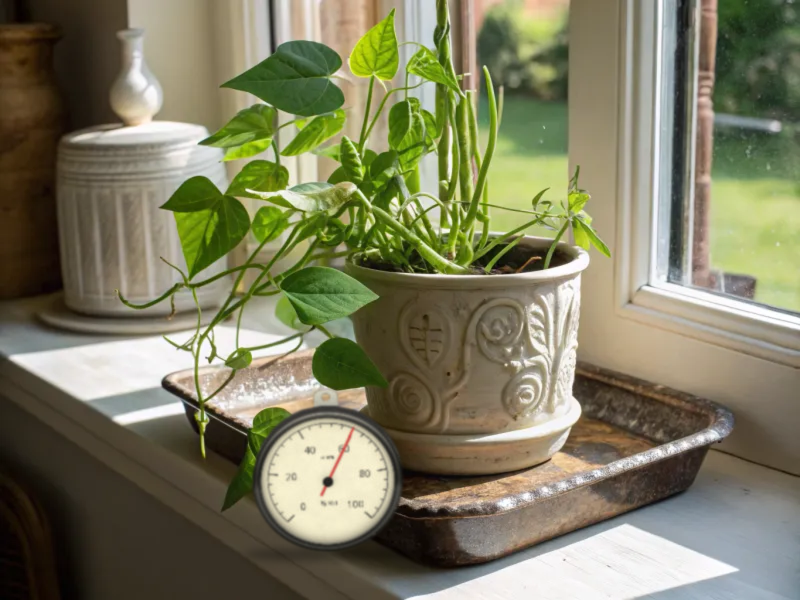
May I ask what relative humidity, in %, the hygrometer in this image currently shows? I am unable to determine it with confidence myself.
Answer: 60 %
